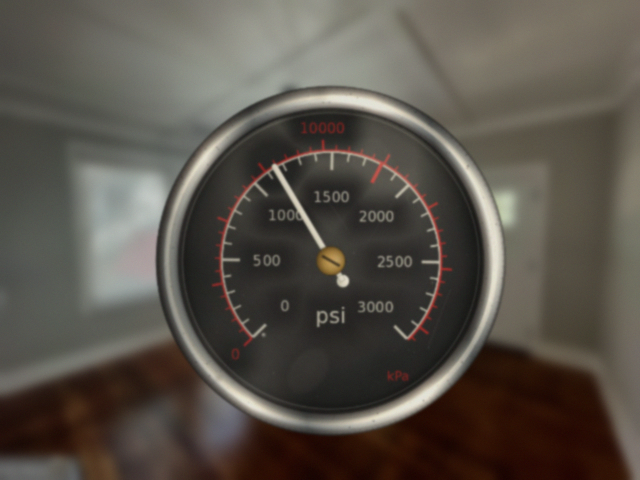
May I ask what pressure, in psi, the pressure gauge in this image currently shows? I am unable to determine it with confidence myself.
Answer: 1150 psi
